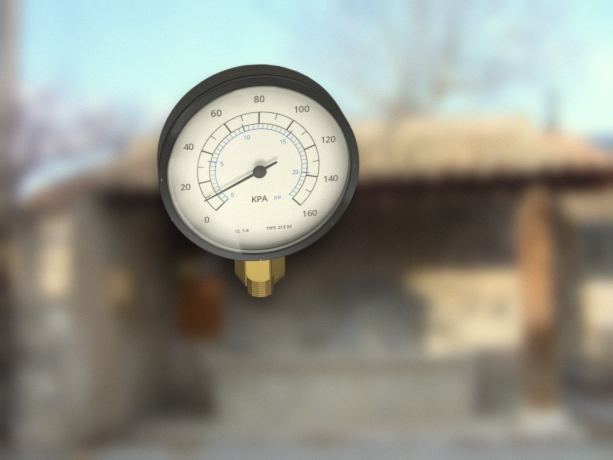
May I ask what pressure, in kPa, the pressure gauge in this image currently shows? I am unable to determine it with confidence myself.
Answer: 10 kPa
